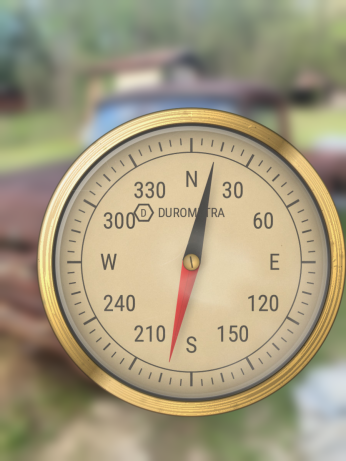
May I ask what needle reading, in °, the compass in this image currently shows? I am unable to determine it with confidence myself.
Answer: 192.5 °
